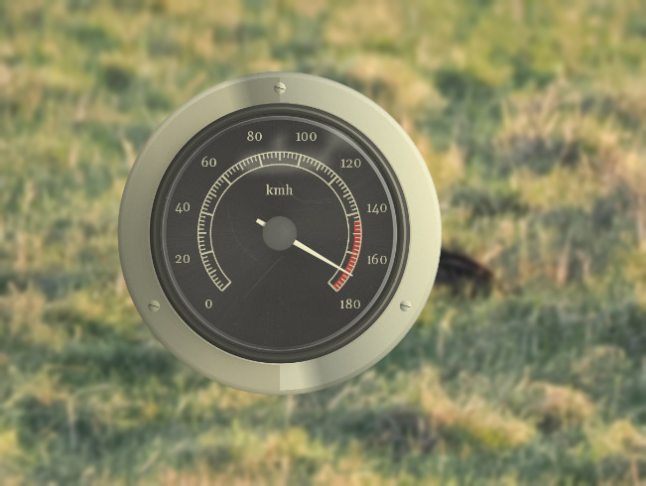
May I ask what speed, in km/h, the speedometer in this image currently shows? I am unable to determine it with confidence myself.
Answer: 170 km/h
